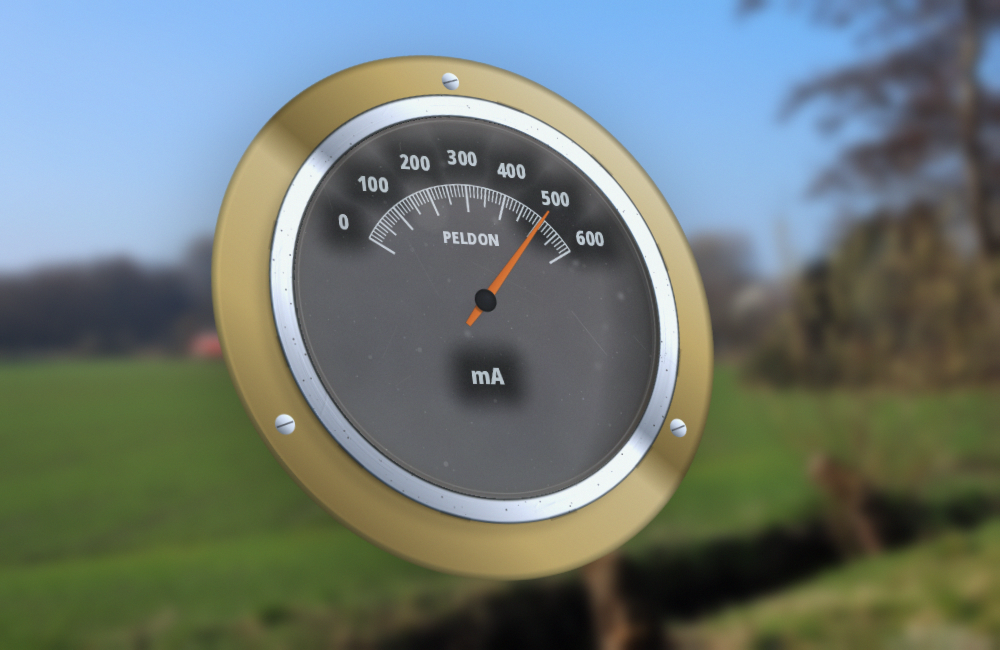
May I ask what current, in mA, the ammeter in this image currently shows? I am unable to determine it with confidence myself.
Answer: 500 mA
